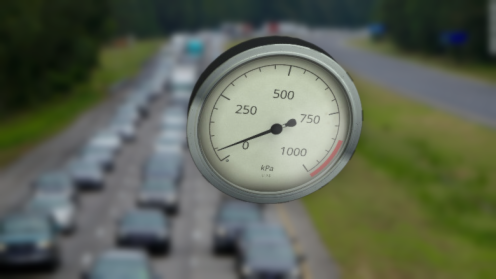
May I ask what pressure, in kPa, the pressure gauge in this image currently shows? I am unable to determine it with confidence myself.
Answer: 50 kPa
